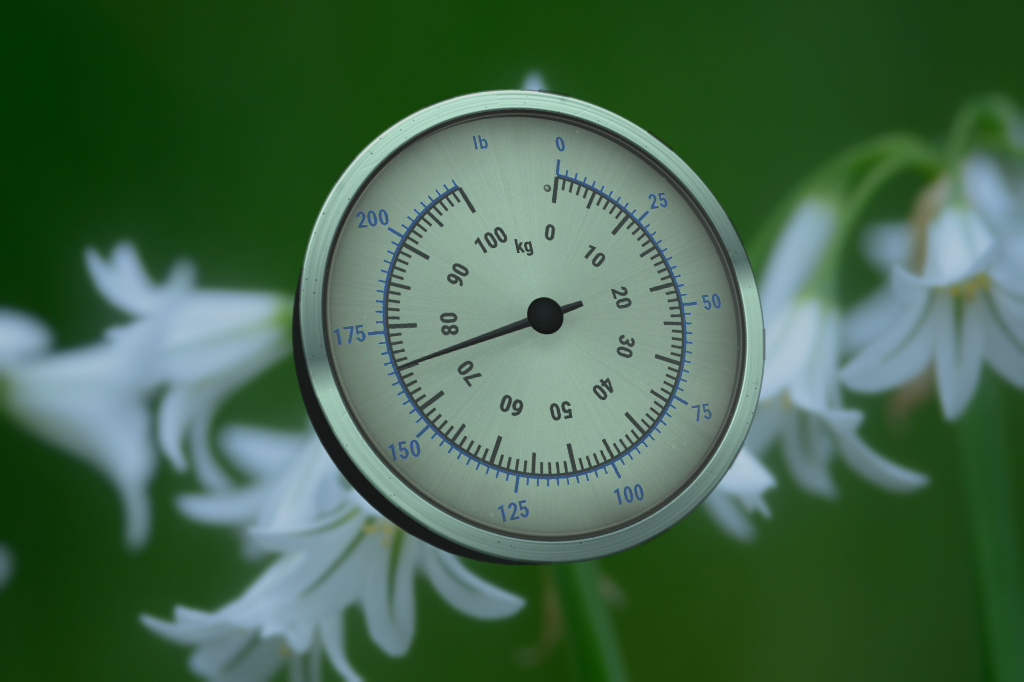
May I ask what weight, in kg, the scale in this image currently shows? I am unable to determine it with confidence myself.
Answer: 75 kg
